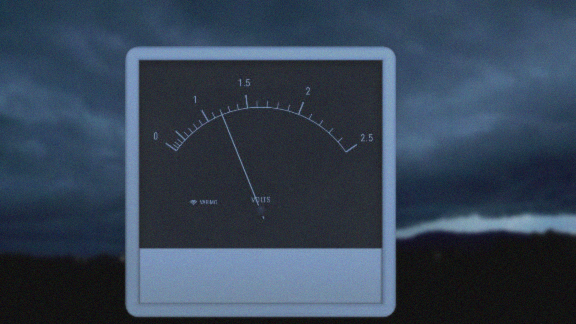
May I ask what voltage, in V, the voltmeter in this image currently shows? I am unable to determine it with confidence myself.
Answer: 1.2 V
